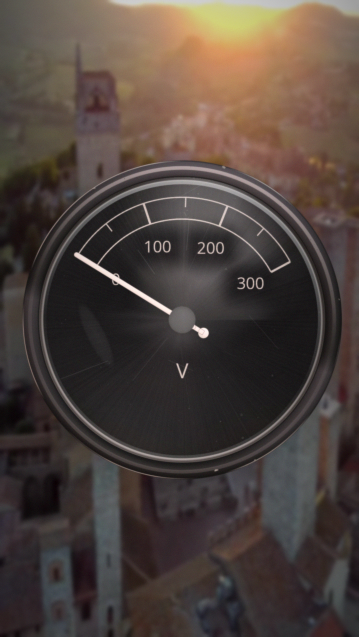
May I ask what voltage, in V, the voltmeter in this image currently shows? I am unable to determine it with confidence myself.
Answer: 0 V
